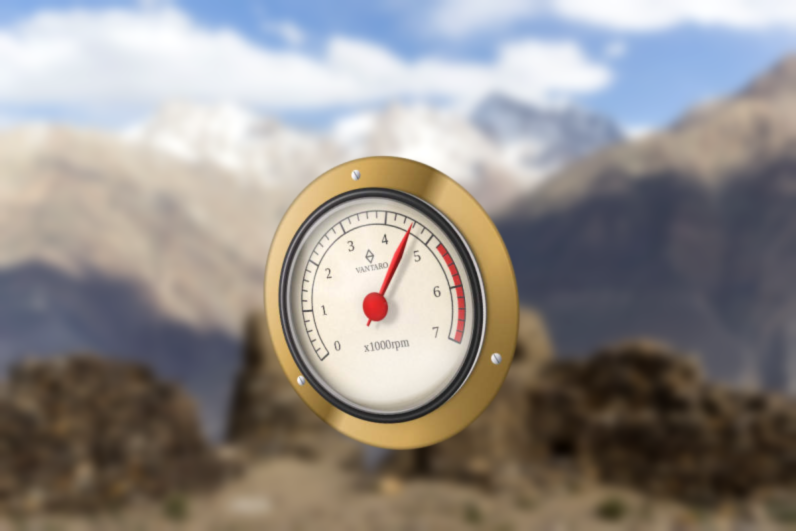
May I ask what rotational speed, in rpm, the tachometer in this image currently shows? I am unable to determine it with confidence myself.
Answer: 4600 rpm
